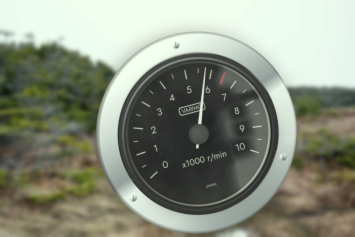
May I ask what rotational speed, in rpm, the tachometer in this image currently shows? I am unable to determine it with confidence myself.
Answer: 5750 rpm
